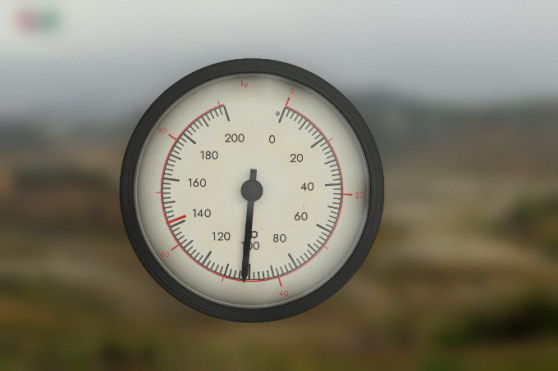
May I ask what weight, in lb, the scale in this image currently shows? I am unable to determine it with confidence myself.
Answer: 102 lb
